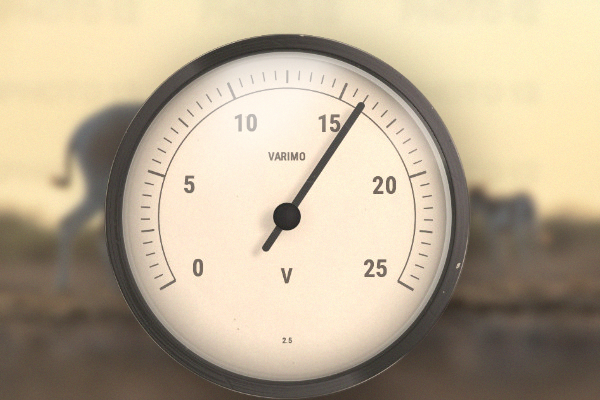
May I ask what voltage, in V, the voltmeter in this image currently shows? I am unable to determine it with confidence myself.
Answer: 16 V
